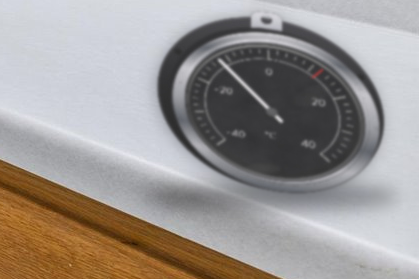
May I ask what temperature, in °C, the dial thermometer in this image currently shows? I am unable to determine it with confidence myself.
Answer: -12 °C
